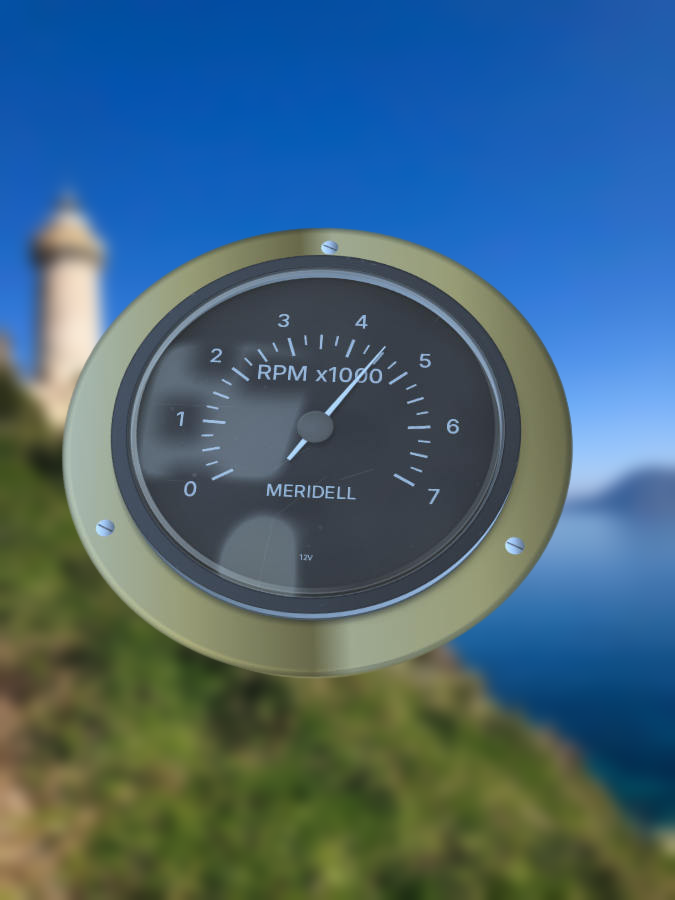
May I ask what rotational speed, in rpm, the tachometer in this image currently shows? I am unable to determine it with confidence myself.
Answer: 4500 rpm
